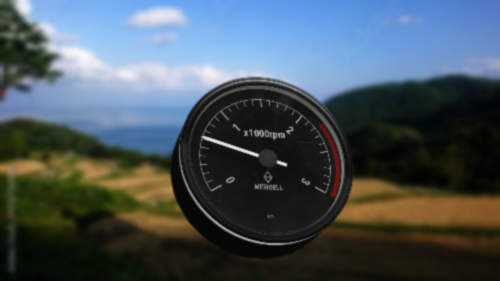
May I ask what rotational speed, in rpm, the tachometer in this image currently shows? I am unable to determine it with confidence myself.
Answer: 600 rpm
